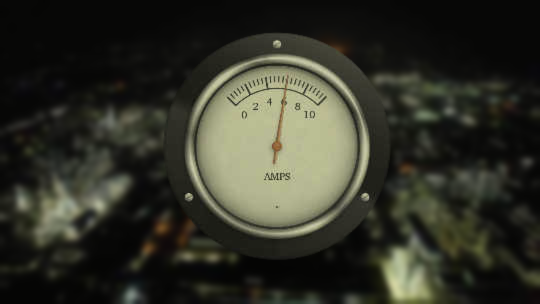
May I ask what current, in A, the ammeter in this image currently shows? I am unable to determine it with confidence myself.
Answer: 6 A
